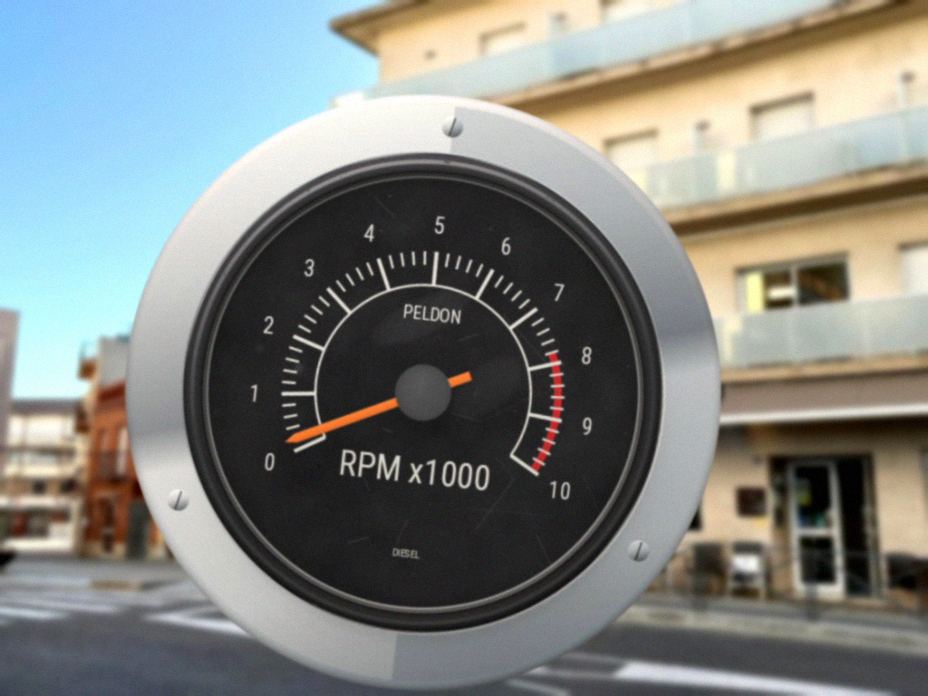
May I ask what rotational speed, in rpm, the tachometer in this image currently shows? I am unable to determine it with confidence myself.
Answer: 200 rpm
